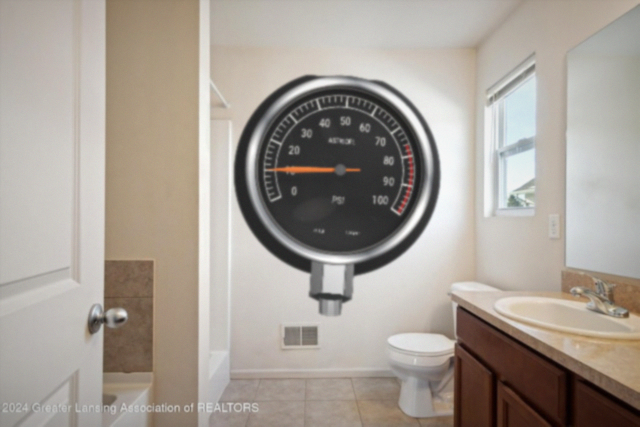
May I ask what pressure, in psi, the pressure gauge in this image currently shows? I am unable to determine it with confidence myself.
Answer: 10 psi
